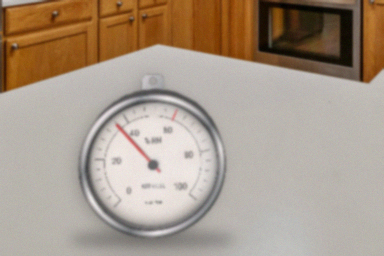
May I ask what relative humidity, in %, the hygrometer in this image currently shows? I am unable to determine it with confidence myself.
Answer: 36 %
